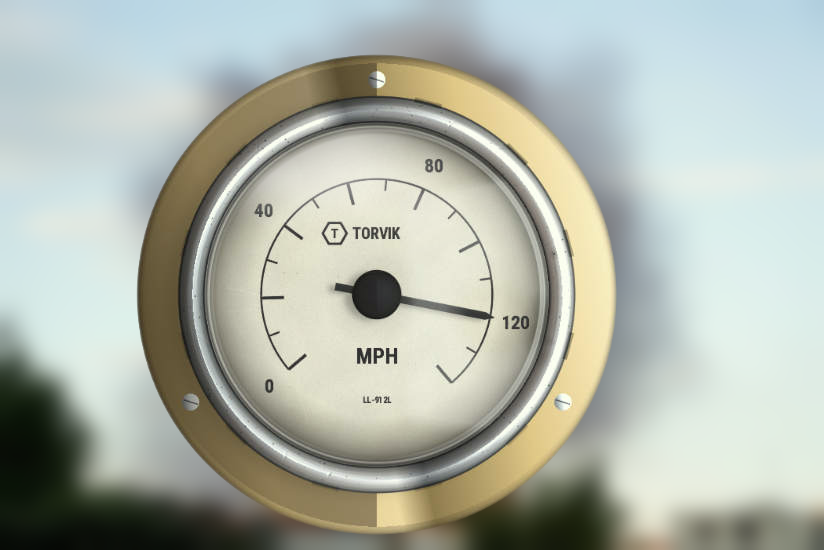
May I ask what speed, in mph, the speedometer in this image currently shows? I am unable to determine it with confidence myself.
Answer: 120 mph
